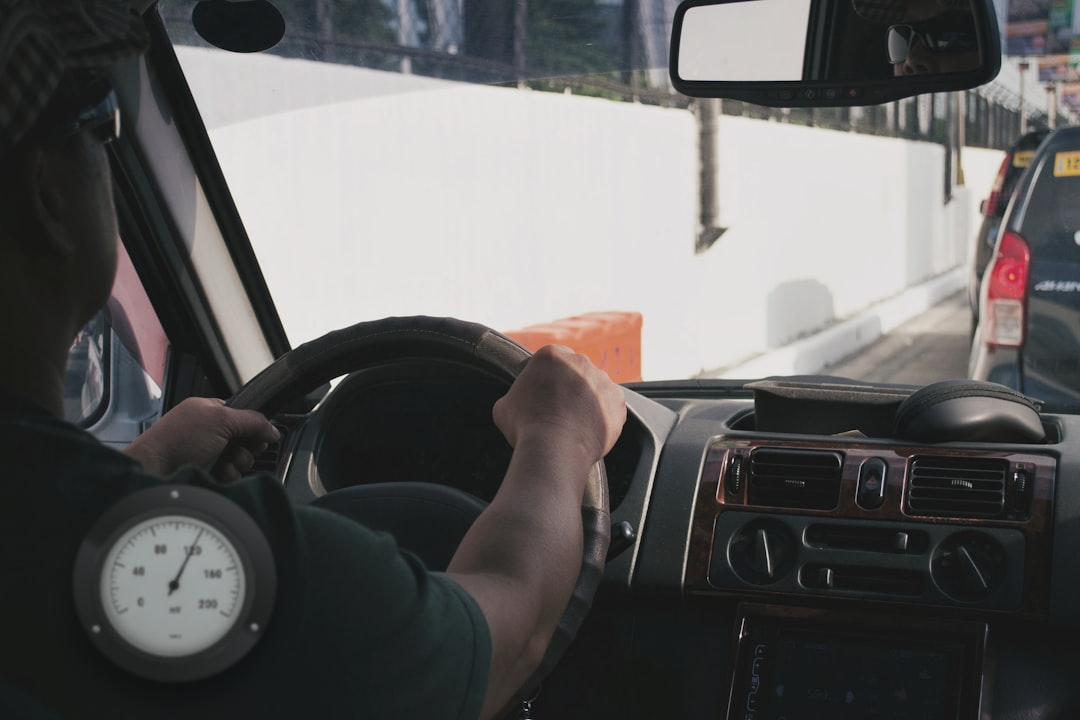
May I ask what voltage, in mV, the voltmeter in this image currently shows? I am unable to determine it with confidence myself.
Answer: 120 mV
